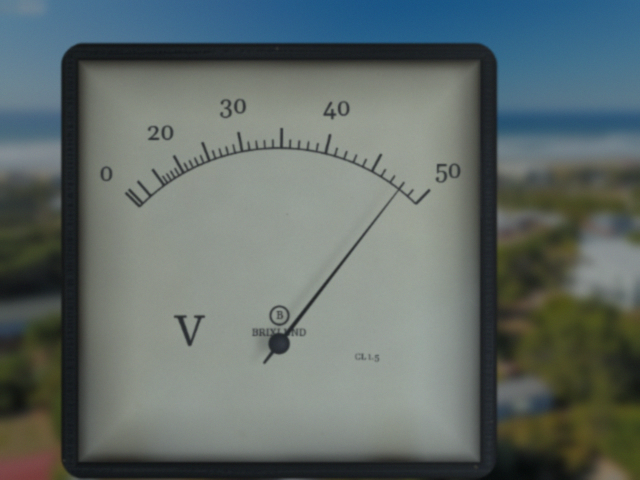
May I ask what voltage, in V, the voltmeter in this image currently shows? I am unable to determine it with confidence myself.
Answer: 48 V
